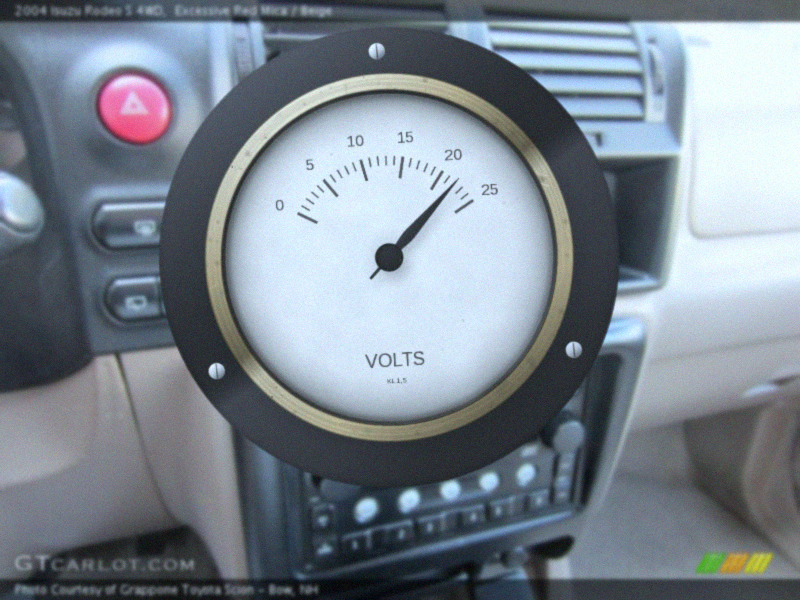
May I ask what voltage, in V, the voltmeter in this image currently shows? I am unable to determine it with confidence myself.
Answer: 22 V
